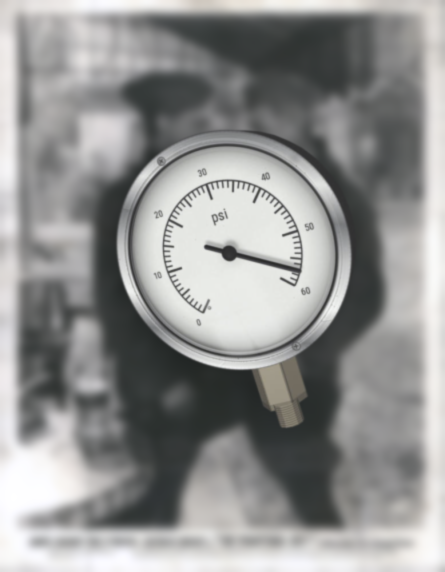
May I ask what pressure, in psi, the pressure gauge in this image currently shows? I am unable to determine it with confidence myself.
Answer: 57 psi
